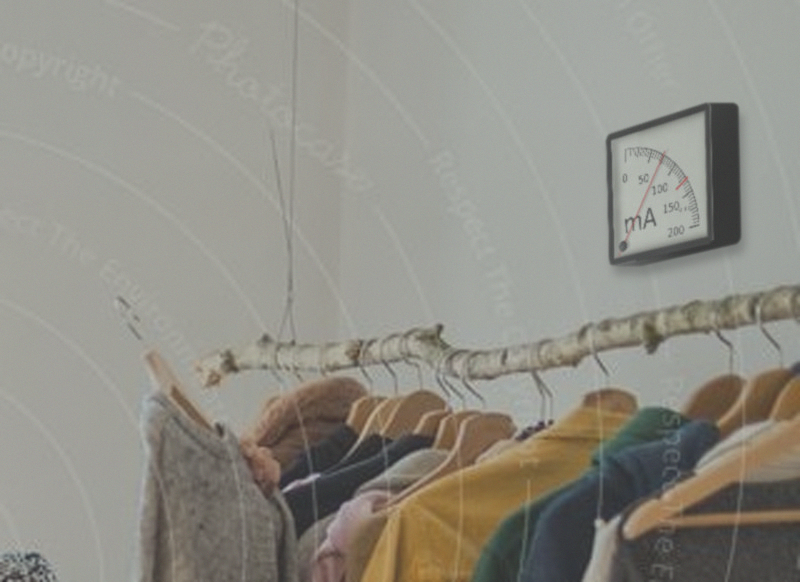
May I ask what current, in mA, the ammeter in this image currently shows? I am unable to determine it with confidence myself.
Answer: 75 mA
